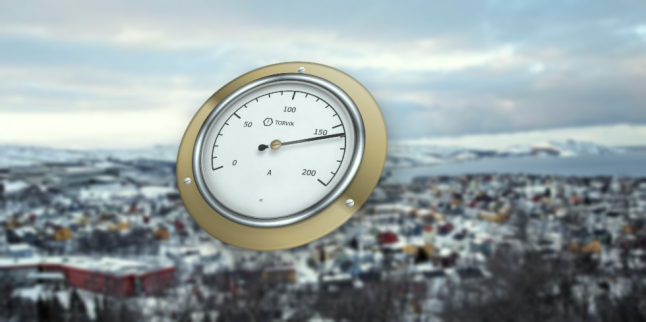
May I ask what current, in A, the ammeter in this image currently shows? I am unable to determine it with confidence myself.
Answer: 160 A
